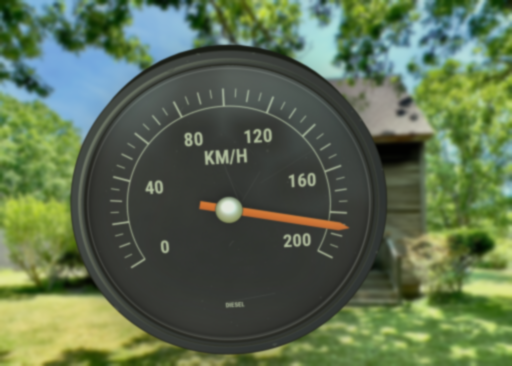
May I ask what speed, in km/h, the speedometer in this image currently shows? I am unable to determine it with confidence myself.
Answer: 185 km/h
